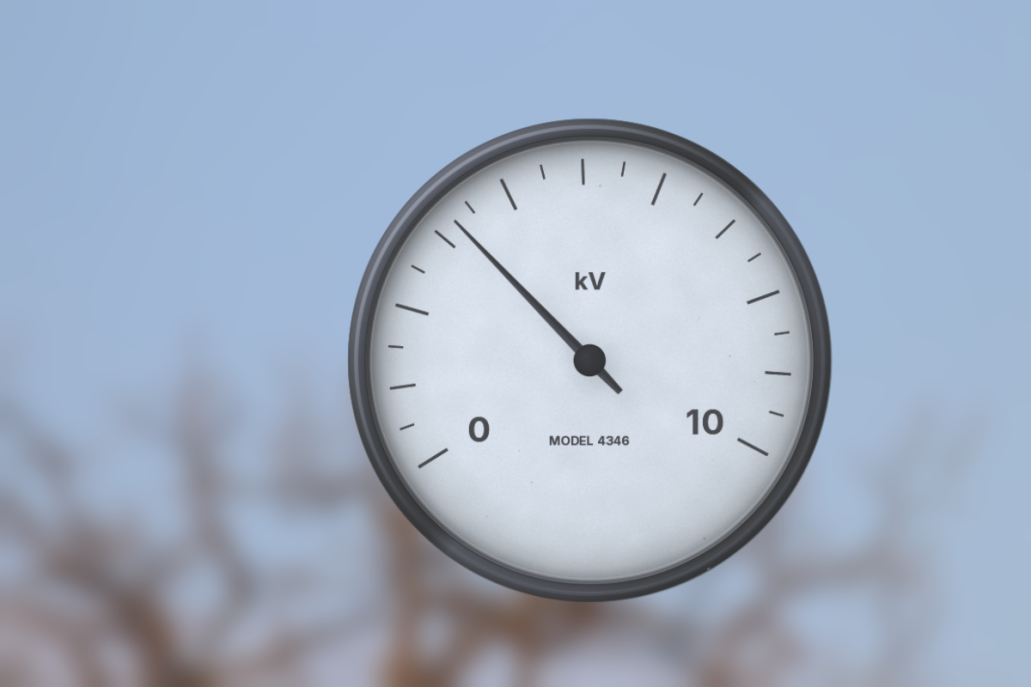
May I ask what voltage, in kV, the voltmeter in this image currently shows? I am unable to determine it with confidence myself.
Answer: 3.25 kV
